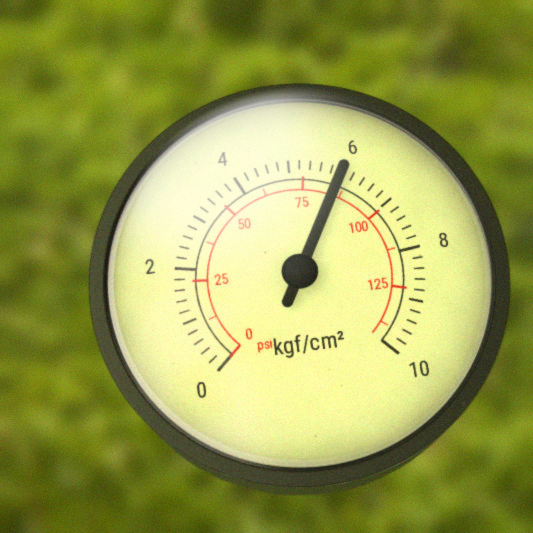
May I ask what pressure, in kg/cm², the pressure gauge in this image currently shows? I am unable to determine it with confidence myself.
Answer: 6 kg/cm²
